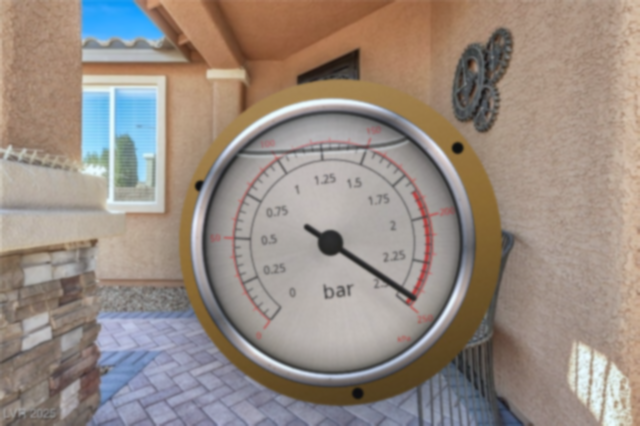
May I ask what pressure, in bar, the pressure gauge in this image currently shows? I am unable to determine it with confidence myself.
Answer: 2.45 bar
